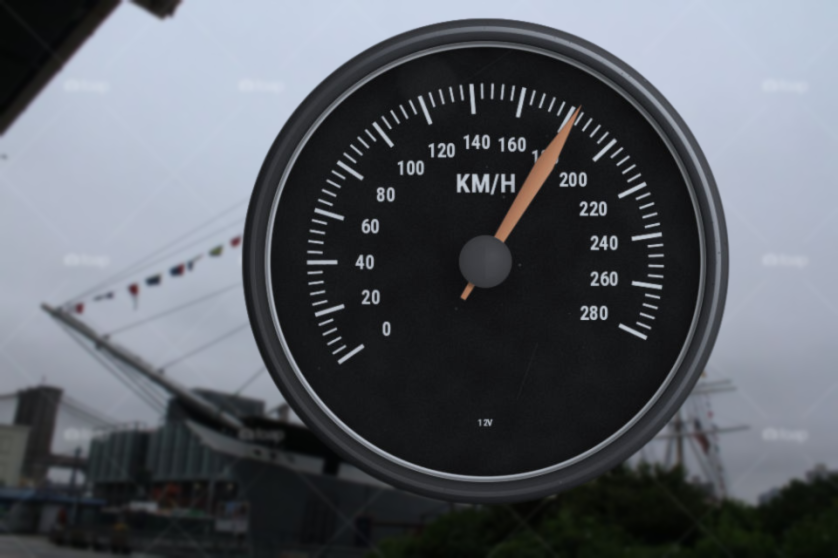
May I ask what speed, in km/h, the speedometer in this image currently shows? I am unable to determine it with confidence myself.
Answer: 182 km/h
